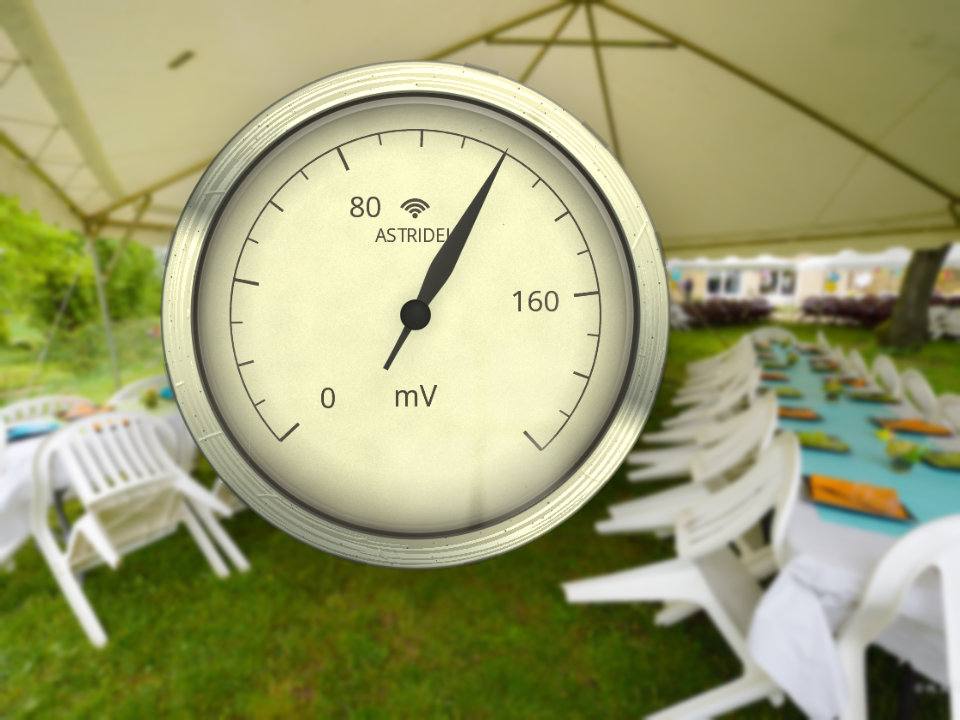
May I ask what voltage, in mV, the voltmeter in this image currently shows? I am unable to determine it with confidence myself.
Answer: 120 mV
